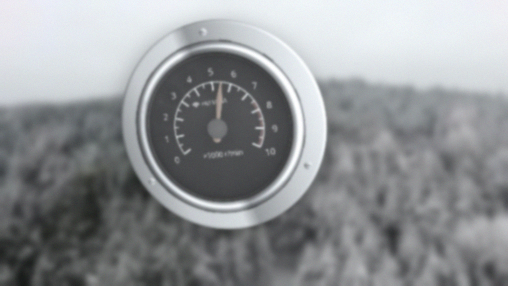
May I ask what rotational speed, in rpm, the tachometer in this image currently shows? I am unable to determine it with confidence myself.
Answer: 5500 rpm
